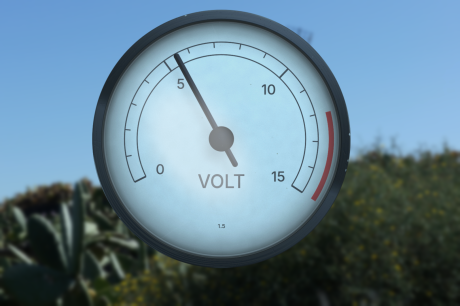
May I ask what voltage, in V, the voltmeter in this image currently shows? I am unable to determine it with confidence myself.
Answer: 5.5 V
